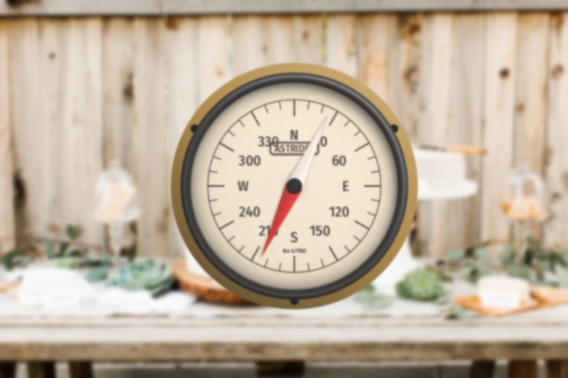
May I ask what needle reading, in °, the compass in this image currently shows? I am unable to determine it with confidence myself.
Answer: 205 °
